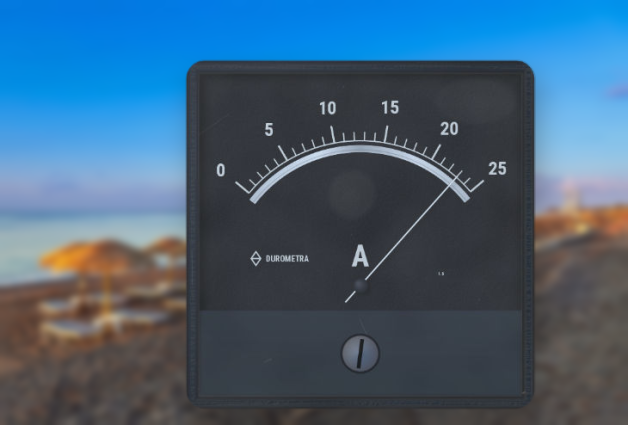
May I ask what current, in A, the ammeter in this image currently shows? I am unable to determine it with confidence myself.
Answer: 23 A
